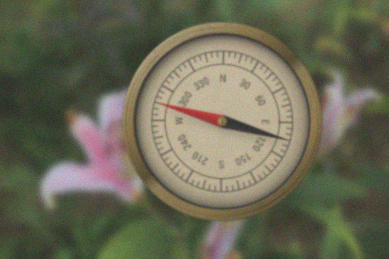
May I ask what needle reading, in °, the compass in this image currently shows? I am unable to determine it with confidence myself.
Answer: 285 °
